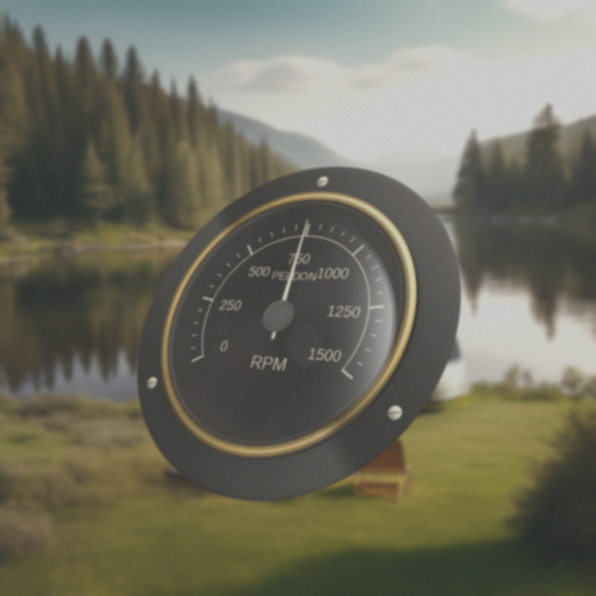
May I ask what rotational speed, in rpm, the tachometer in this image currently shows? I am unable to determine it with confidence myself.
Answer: 750 rpm
